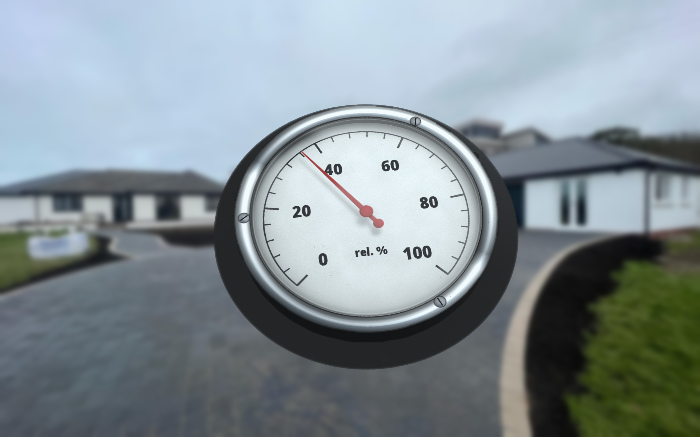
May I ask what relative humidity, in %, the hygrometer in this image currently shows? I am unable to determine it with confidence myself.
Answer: 36 %
